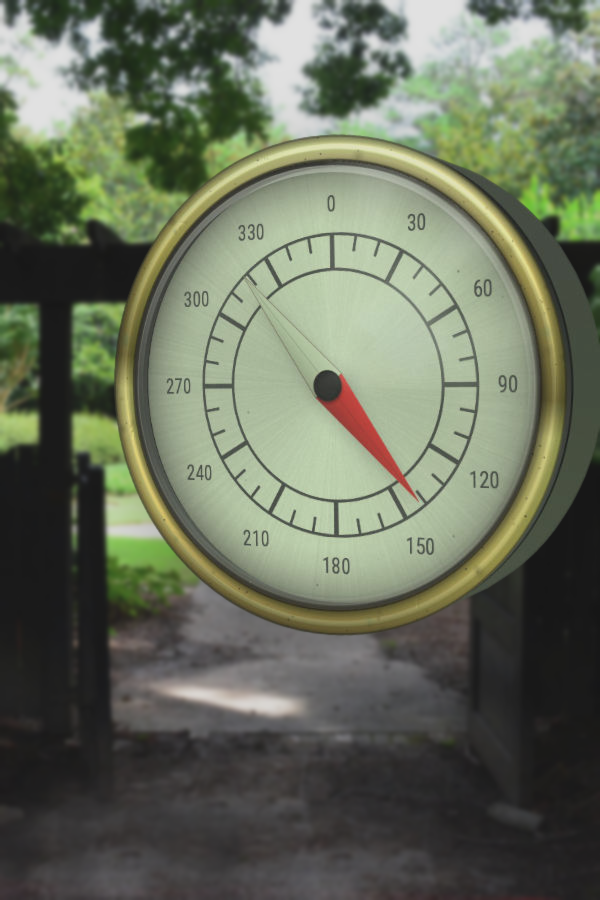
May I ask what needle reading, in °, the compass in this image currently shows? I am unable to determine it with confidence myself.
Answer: 140 °
